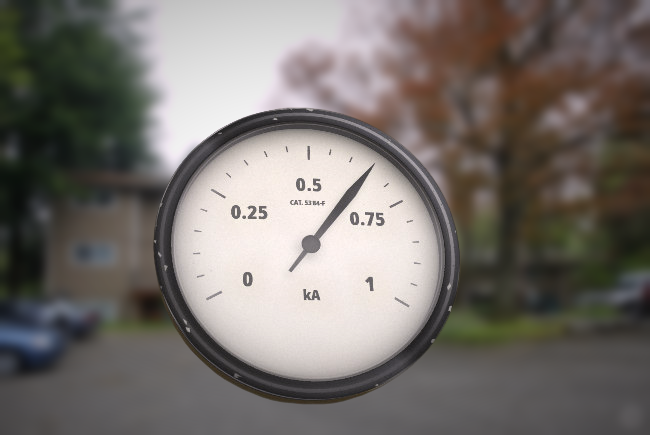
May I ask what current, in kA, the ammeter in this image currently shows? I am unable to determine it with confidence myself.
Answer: 0.65 kA
